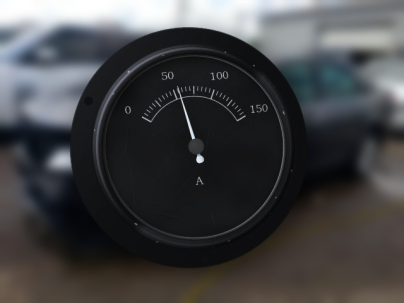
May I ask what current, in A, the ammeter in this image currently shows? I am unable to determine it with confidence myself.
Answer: 55 A
